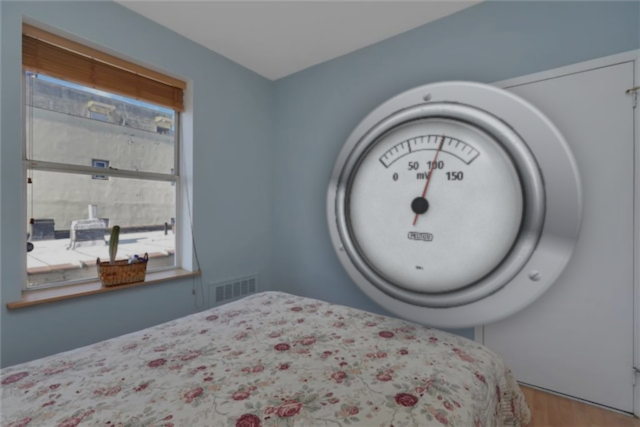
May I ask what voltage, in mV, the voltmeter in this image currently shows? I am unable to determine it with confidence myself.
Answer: 100 mV
